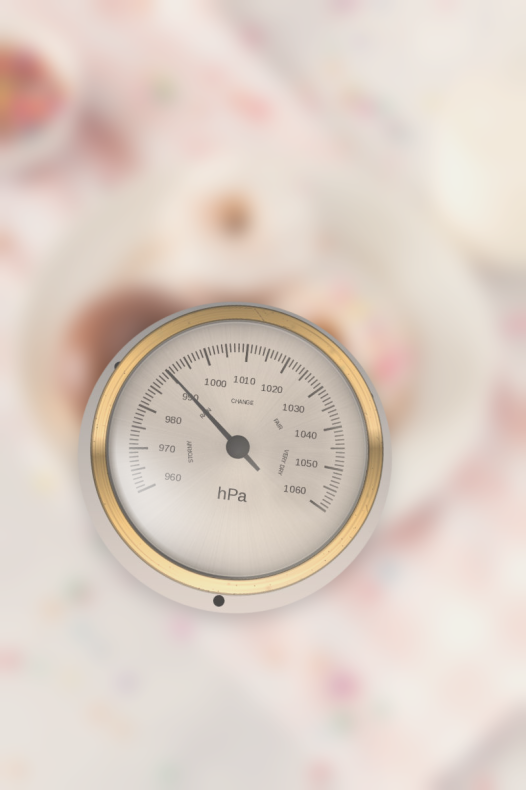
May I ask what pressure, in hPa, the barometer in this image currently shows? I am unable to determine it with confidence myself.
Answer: 990 hPa
